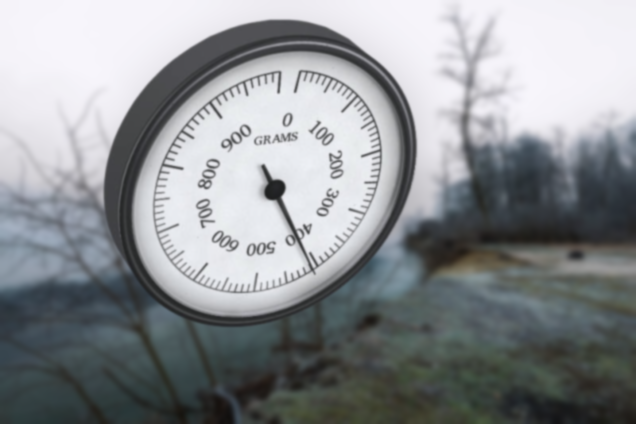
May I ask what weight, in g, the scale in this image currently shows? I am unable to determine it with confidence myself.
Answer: 410 g
